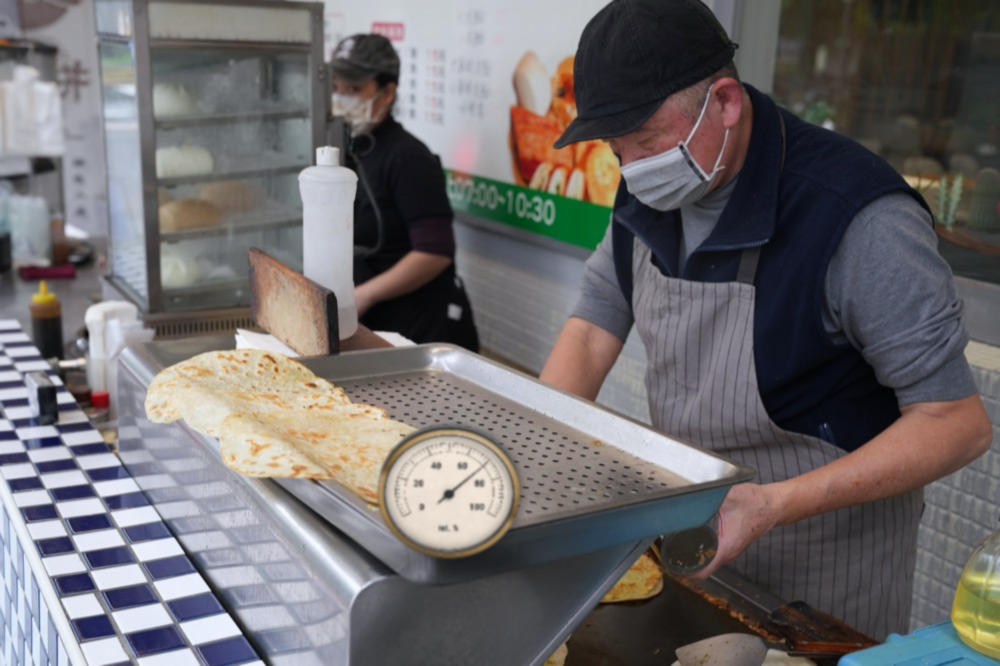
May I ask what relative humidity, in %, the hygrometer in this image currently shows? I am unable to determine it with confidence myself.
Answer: 70 %
